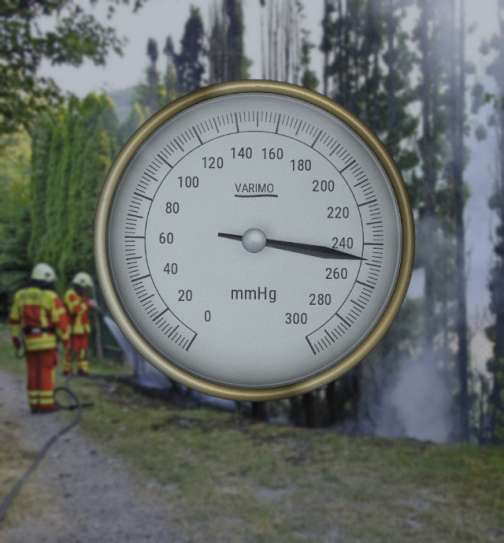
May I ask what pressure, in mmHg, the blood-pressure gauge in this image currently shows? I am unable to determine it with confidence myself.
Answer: 248 mmHg
